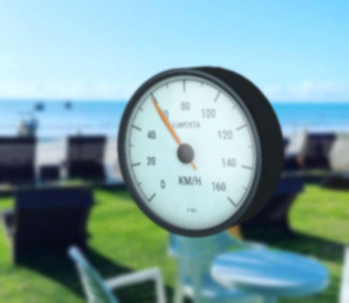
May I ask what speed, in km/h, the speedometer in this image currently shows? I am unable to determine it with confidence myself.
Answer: 60 km/h
